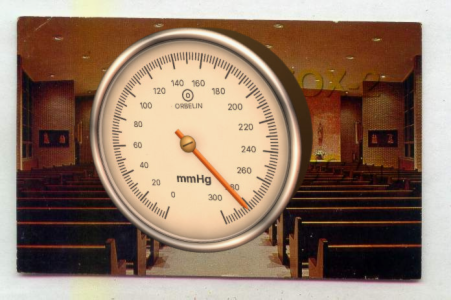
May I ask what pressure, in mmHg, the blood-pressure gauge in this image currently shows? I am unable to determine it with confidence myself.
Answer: 280 mmHg
